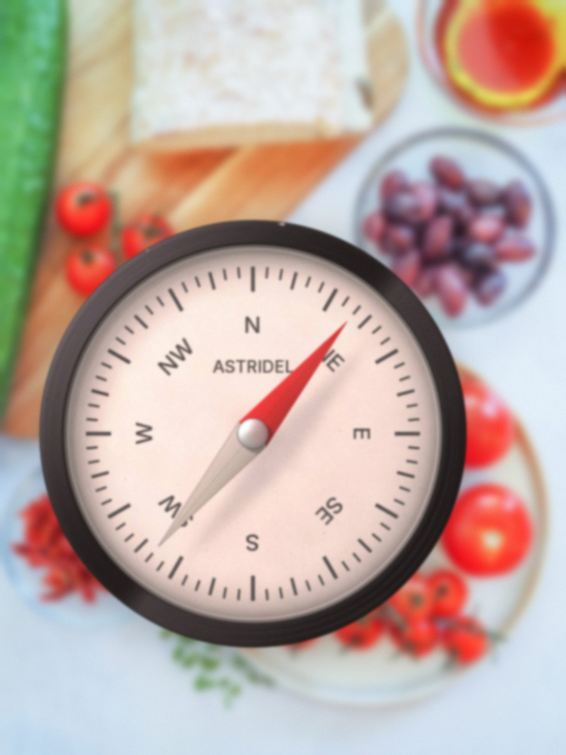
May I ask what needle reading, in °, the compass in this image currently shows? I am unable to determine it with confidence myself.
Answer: 40 °
